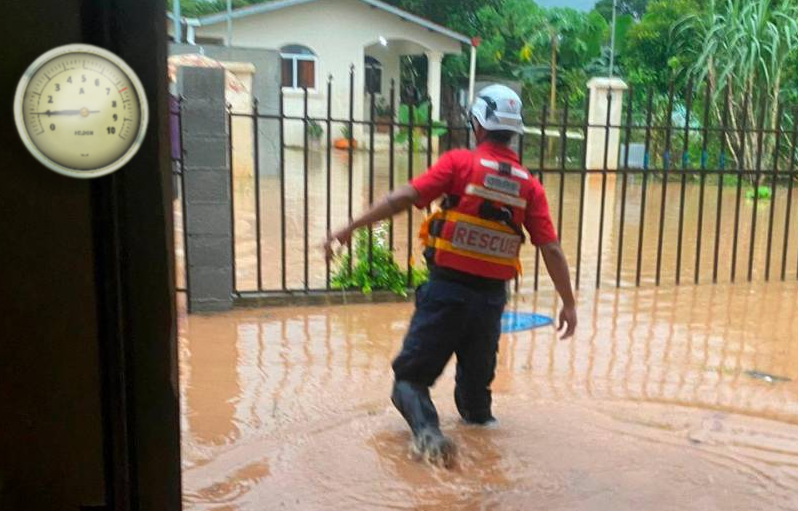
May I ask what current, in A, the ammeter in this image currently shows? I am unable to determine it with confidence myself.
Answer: 1 A
